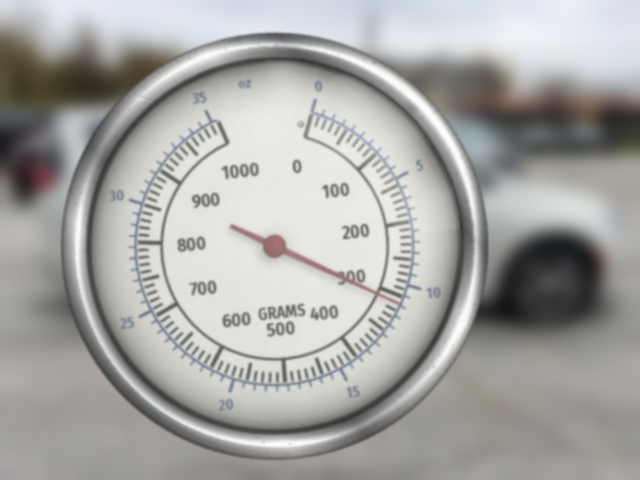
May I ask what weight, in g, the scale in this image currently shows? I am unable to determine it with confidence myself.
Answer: 310 g
